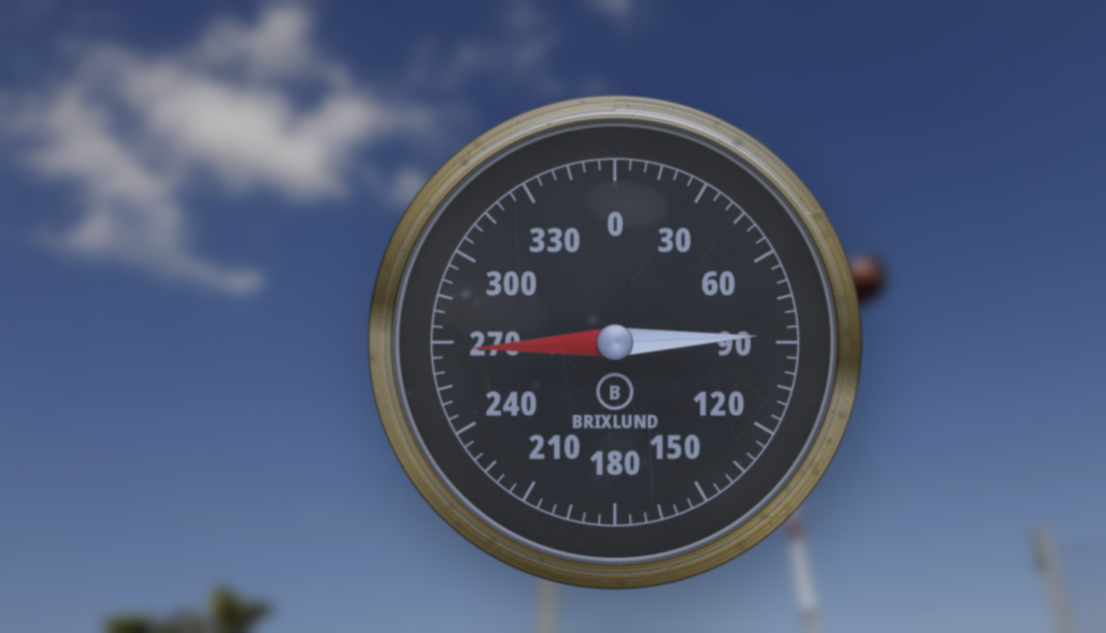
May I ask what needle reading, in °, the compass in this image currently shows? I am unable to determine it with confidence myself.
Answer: 267.5 °
